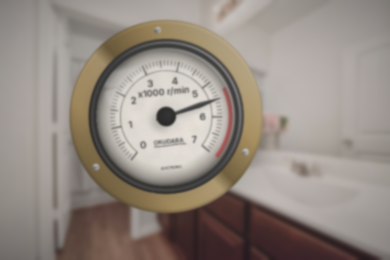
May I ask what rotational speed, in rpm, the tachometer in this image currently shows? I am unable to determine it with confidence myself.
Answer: 5500 rpm
